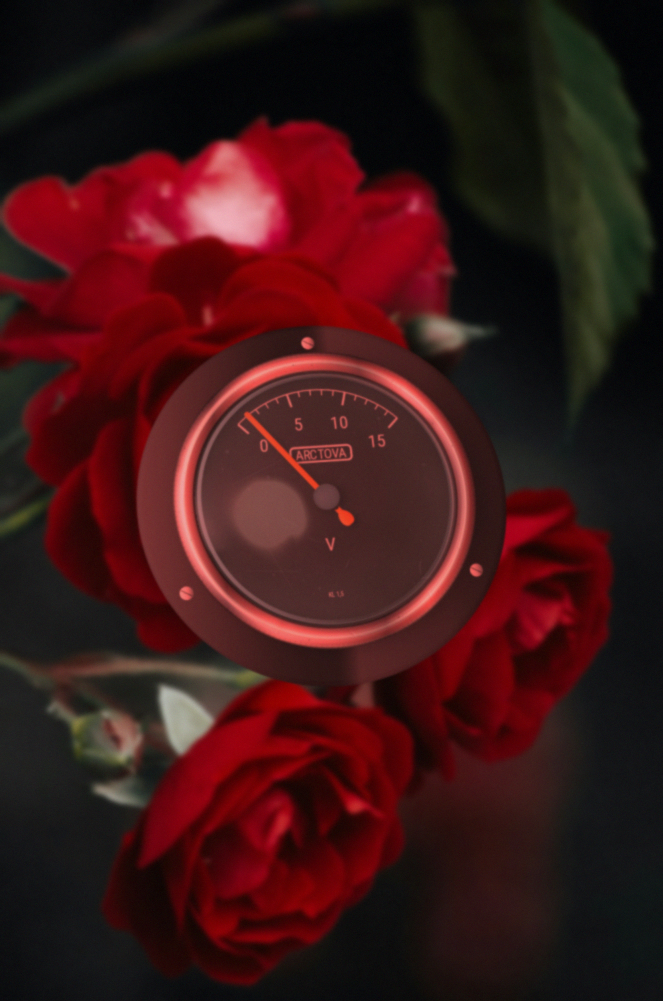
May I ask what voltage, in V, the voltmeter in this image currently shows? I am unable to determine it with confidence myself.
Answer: 1 V
